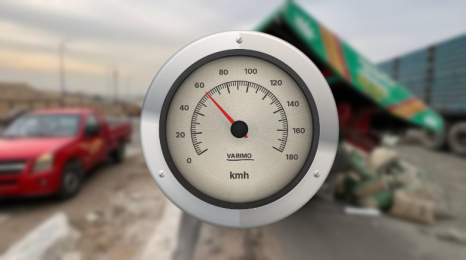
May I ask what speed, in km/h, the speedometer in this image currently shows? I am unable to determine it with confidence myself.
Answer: 60 km/h
